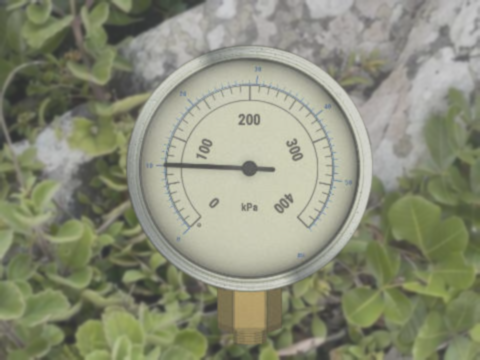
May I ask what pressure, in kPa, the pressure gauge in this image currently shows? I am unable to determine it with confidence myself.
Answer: 70 kPa
